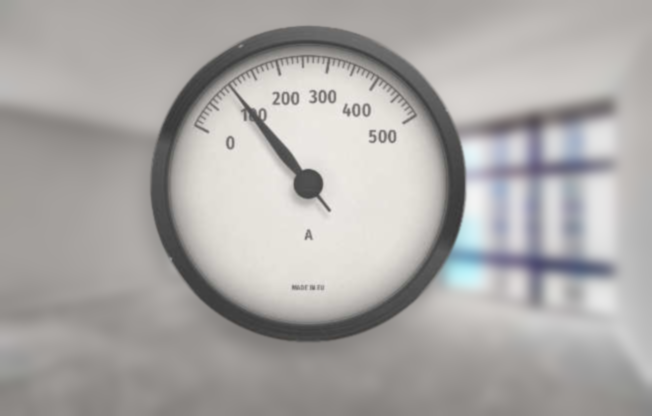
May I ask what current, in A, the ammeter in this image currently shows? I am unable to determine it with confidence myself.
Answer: 100 A
